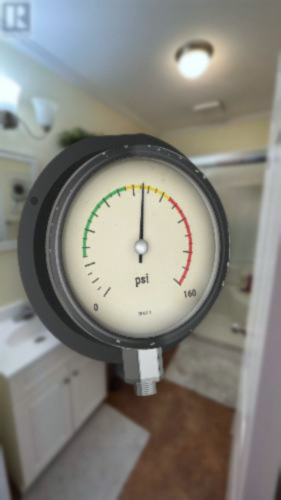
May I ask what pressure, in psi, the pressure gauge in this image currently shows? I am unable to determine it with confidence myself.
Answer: 85 psi
